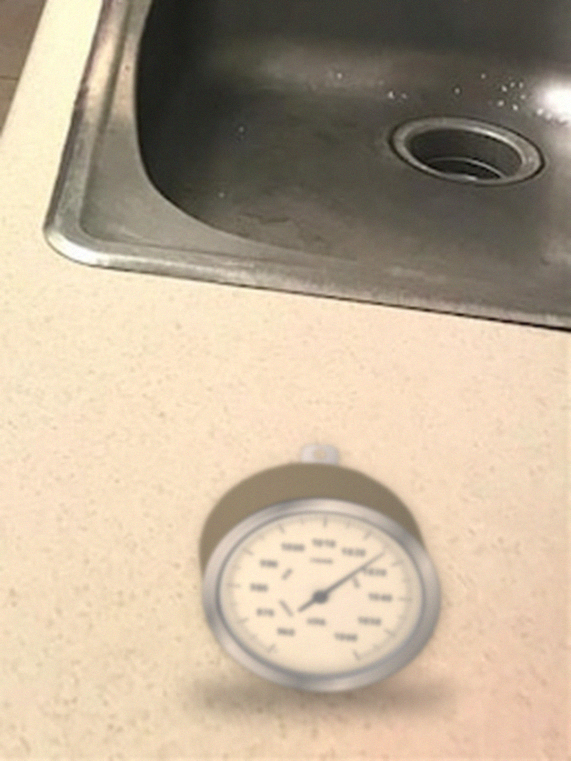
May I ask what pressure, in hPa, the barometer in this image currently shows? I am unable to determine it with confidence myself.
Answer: 1025 hPa
